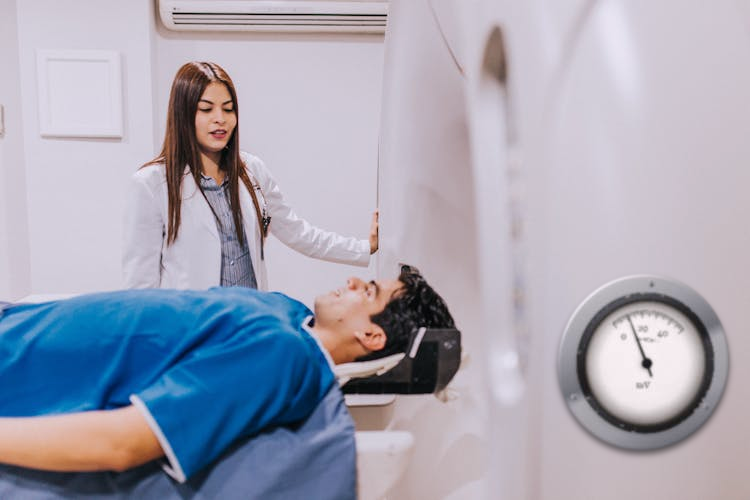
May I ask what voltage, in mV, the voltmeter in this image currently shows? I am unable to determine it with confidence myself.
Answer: 10 mV
